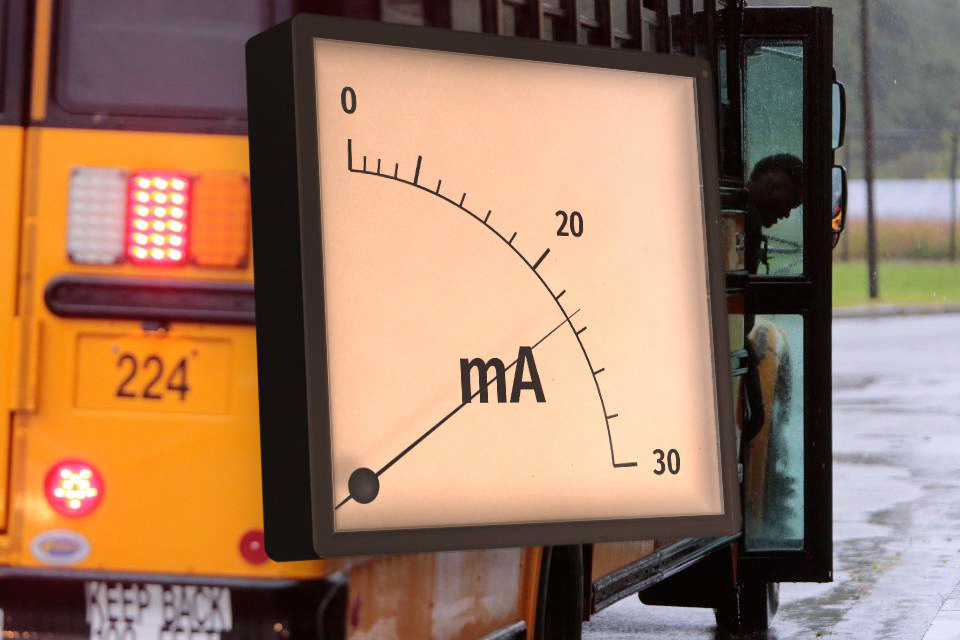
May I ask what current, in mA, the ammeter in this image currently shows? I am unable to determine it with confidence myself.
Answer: 23 mA
